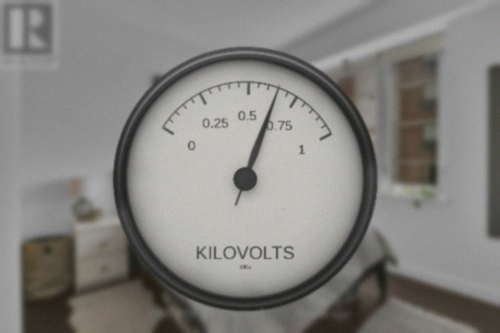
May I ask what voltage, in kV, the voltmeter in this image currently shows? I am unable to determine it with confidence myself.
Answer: 0.65 kV
